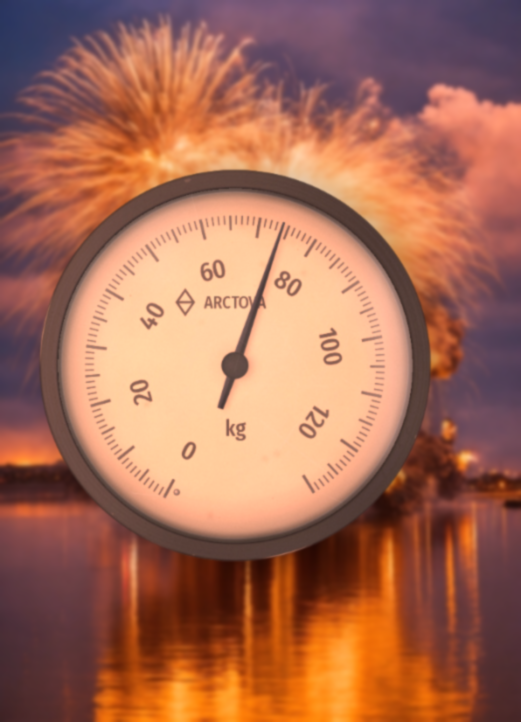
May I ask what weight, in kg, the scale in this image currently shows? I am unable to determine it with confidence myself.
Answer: 74 kg
